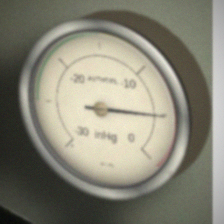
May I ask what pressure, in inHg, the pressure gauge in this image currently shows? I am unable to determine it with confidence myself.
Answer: -5 inHg
